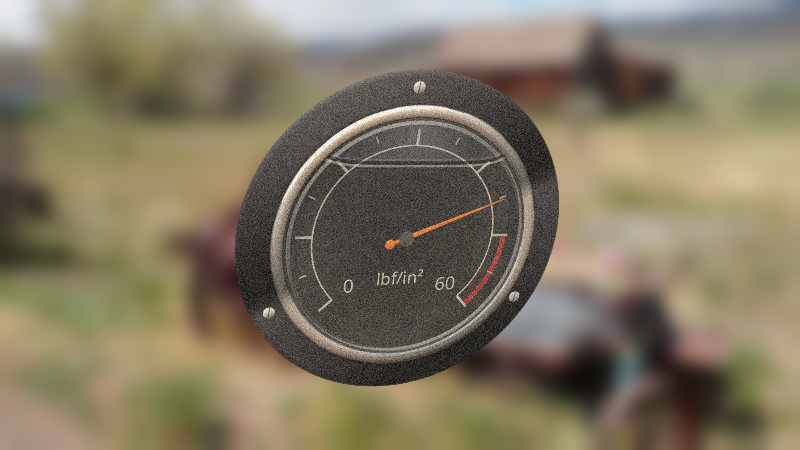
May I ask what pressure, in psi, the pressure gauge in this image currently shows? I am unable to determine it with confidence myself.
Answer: 45 psi
